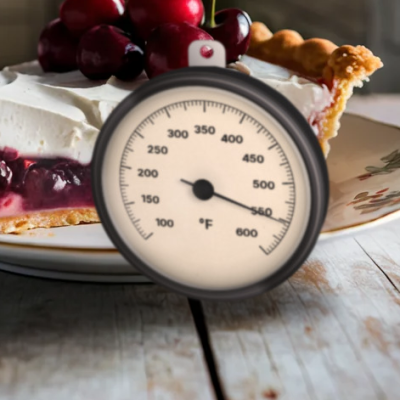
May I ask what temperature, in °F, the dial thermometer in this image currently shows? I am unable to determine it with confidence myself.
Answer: 550 °F
